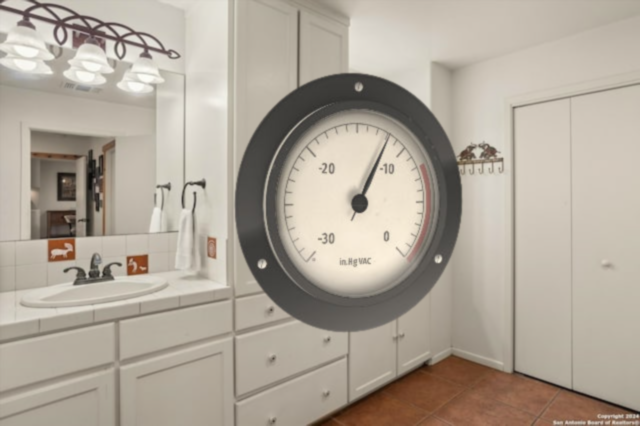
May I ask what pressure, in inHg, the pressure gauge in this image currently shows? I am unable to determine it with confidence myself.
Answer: -12 inHg
